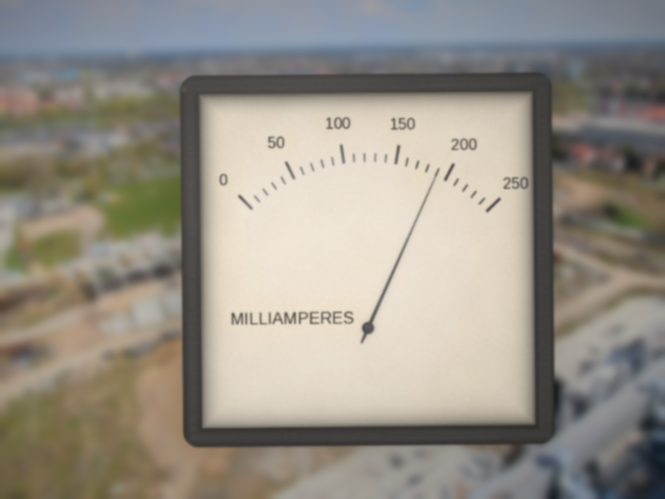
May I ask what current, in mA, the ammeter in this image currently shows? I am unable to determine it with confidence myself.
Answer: 190 mA
